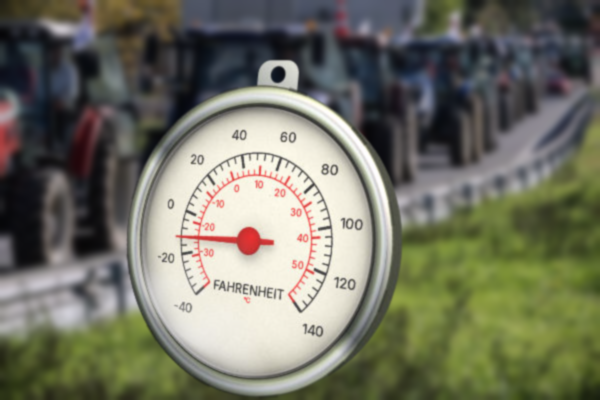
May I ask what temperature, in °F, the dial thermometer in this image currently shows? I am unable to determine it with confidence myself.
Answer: -12 °F
